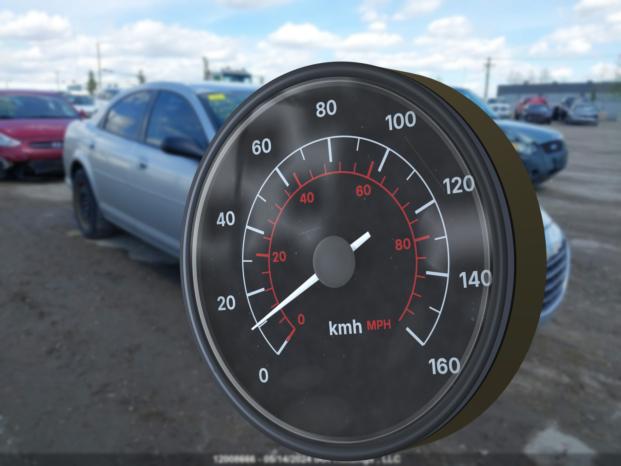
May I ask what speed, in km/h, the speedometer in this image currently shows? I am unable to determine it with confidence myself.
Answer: 10 km/h
